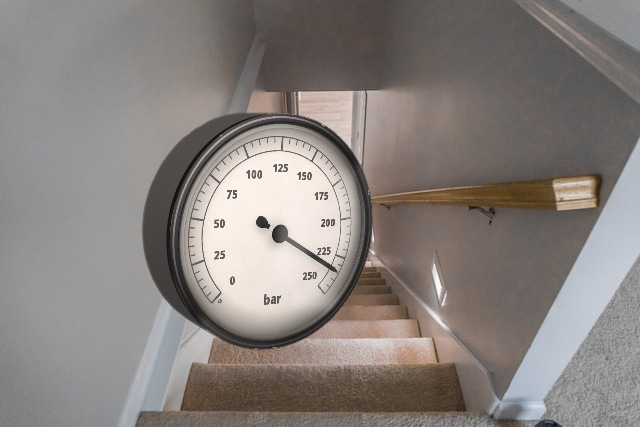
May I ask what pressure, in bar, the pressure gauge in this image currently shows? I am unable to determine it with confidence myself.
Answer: 235 bar
